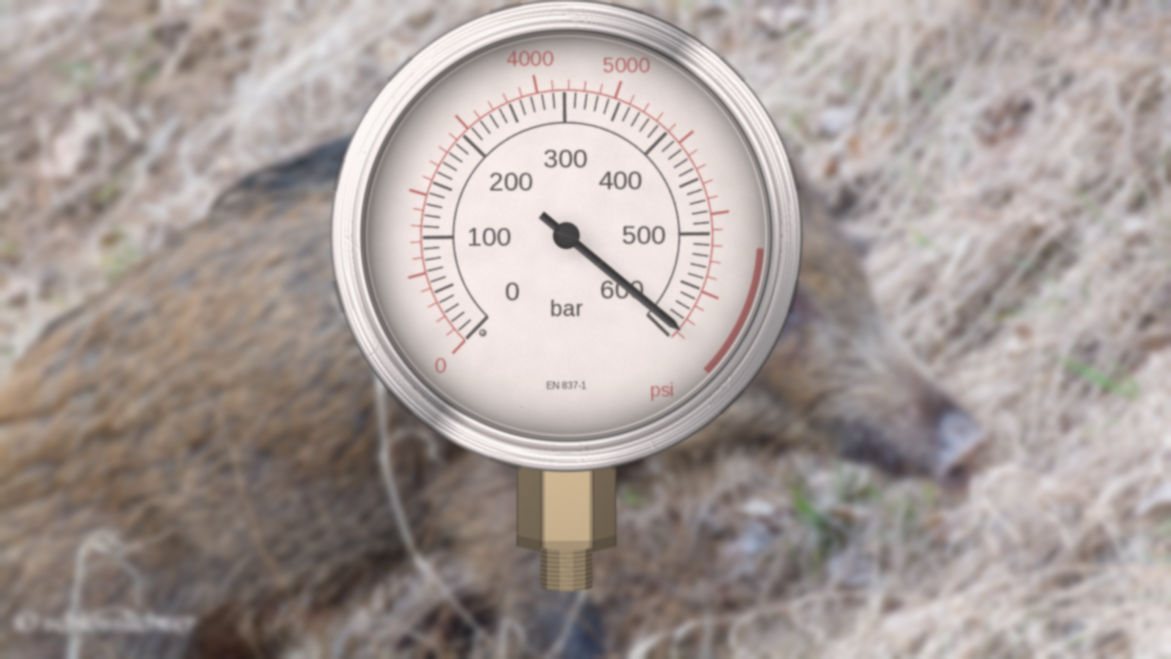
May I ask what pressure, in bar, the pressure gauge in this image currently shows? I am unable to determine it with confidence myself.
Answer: 590 bar
